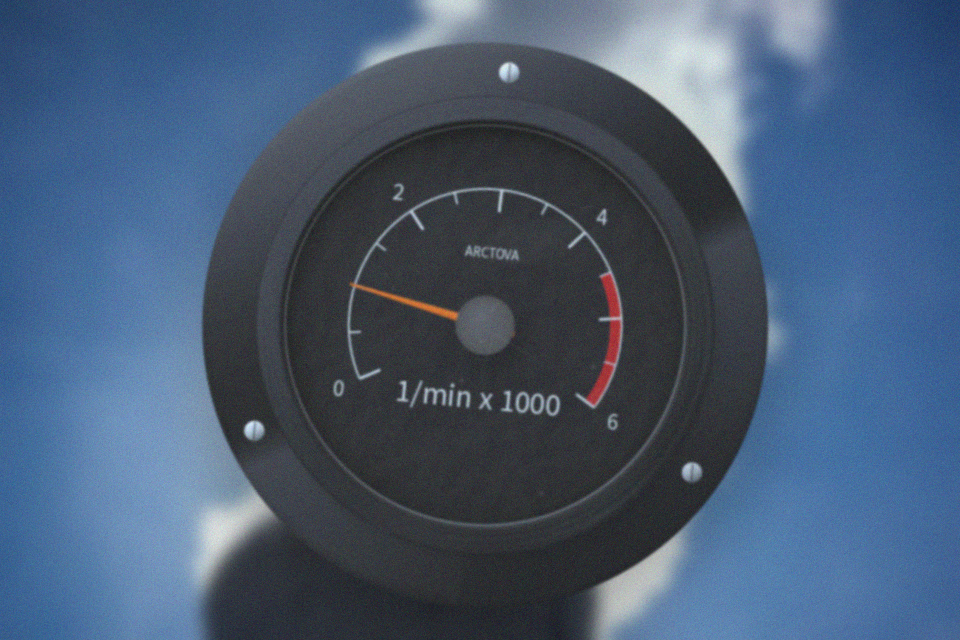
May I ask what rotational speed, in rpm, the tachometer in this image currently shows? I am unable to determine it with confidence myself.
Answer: 1000 rpm
